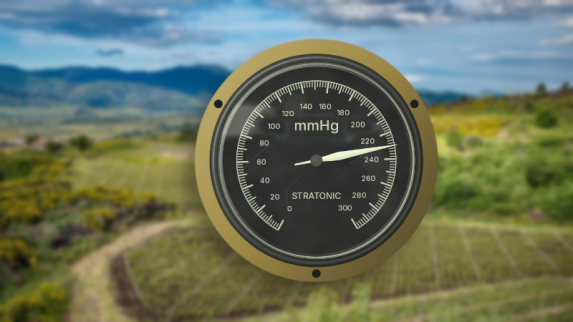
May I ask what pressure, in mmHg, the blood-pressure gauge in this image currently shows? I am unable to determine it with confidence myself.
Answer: 230 mmHg
